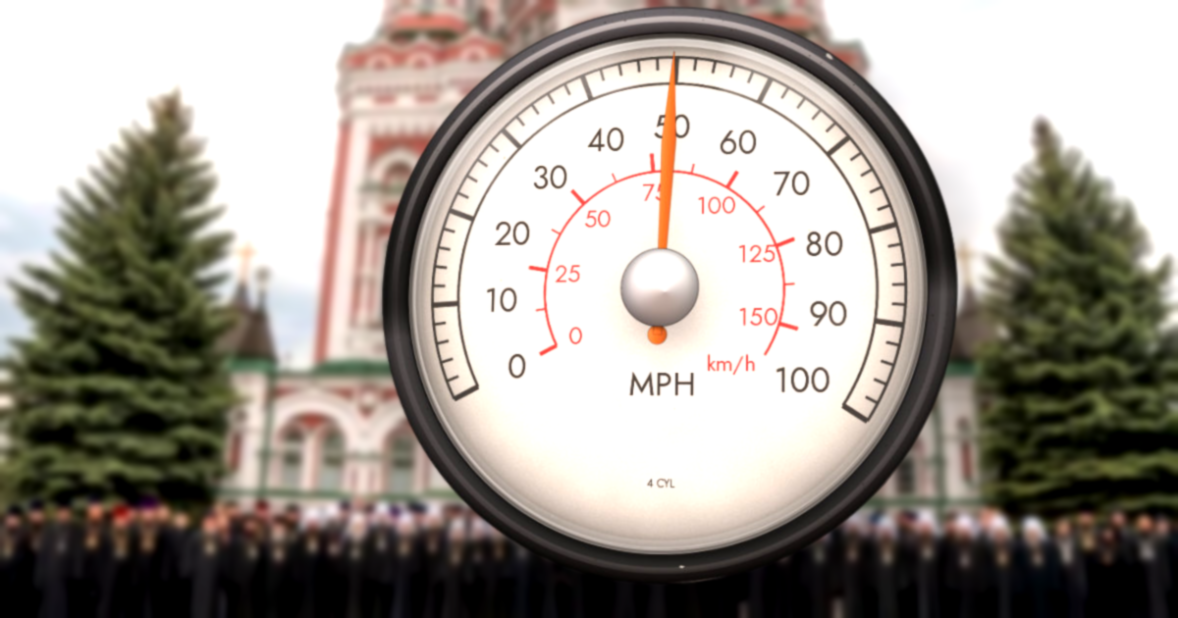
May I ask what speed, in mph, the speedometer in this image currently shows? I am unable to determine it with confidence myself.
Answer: 50 mph
